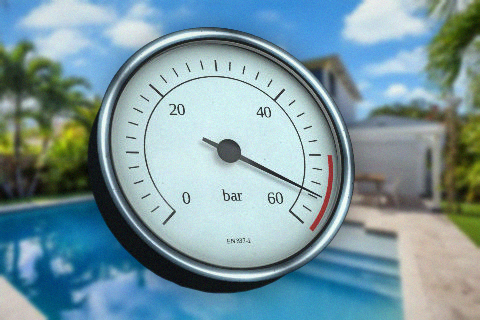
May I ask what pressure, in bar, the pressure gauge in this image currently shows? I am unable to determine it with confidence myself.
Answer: 56 bar
